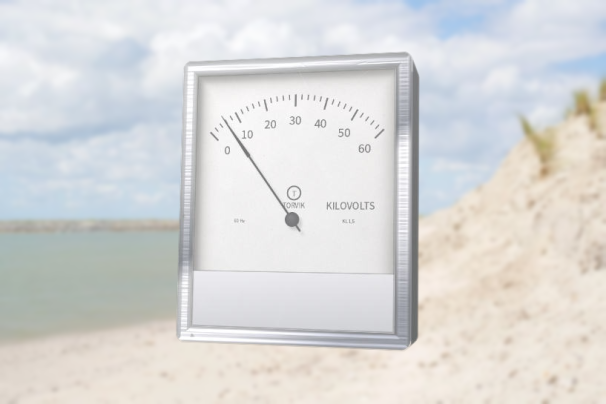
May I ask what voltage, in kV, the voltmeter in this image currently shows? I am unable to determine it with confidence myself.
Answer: 6 kV
